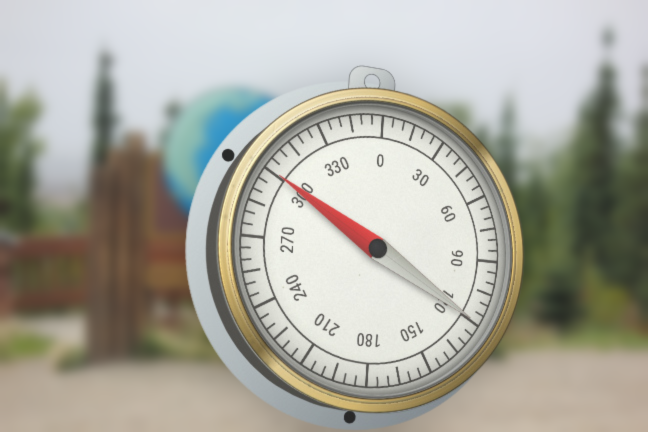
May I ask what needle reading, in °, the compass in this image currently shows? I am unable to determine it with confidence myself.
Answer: 300 °
